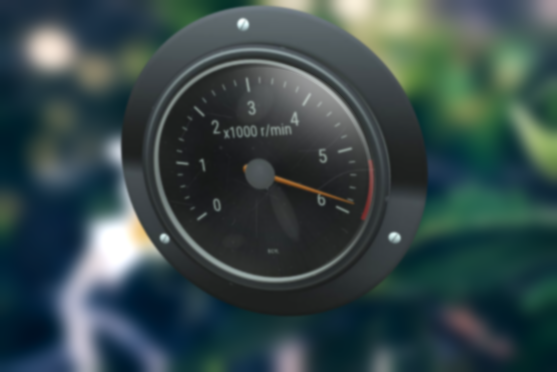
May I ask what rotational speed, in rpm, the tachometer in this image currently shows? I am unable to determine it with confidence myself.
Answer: 5800 rpm
